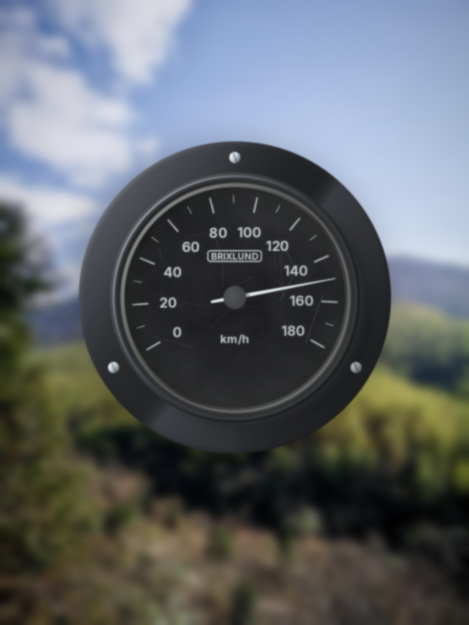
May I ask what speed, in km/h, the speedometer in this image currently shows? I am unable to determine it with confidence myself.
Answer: 150 km/h
